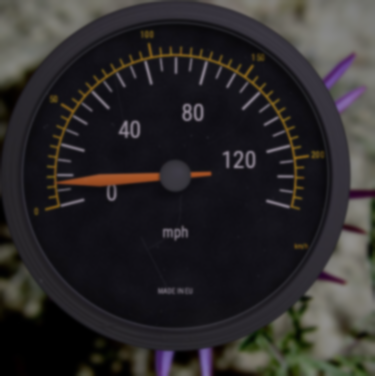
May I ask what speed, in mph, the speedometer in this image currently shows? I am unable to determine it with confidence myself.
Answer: 7.5 mph
